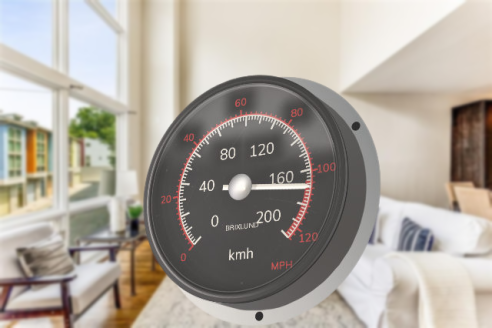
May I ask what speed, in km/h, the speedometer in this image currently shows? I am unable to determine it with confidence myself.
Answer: 170 km/h
